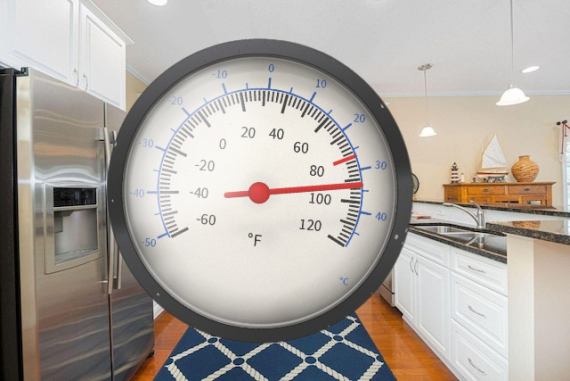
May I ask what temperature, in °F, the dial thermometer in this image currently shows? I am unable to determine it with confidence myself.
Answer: 92 °F
